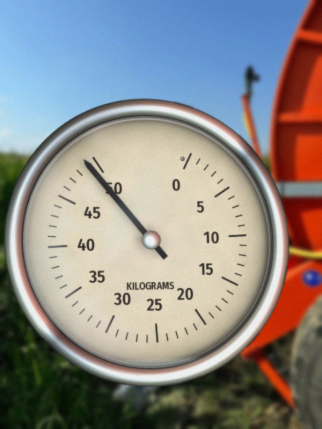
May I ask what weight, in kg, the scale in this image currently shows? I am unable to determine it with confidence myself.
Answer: 49 kg
